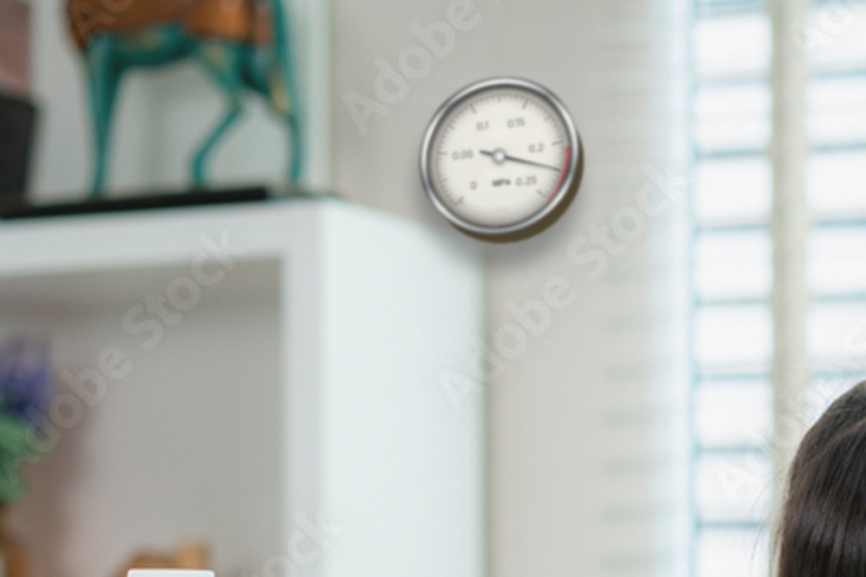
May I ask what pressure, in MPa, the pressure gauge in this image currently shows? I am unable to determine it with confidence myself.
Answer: 0.225 MPa
